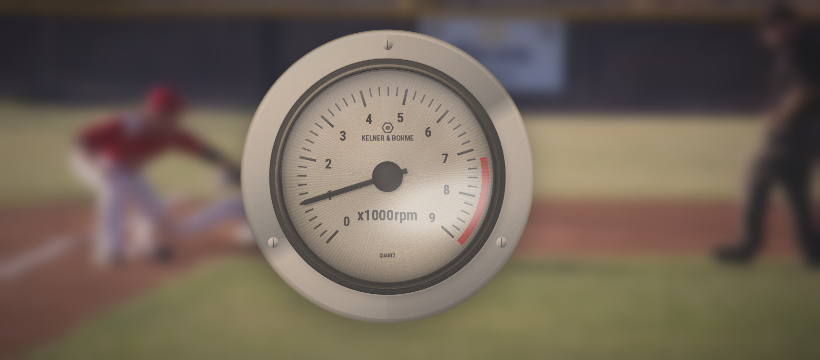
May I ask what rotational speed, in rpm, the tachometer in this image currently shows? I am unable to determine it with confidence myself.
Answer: 1000 rpm
